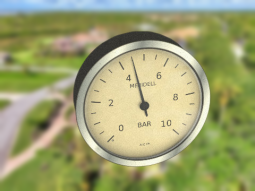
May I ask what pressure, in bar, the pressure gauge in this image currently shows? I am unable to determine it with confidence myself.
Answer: 4.5 bar
